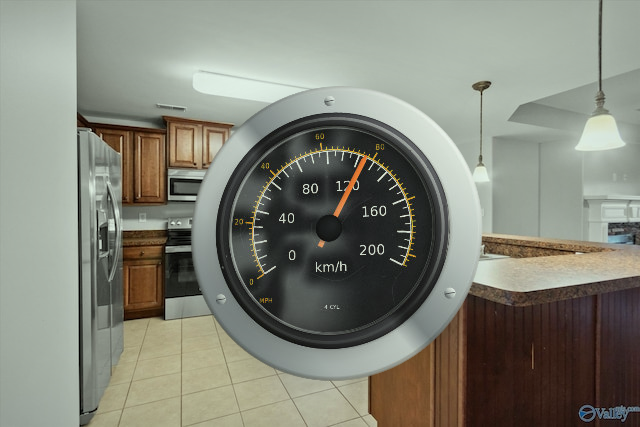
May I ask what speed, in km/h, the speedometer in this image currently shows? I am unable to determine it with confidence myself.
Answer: 125 km/h
